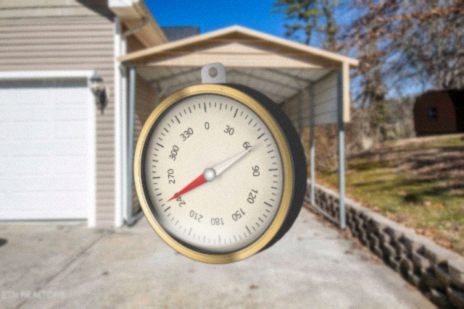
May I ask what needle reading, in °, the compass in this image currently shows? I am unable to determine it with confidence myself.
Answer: 245 °
